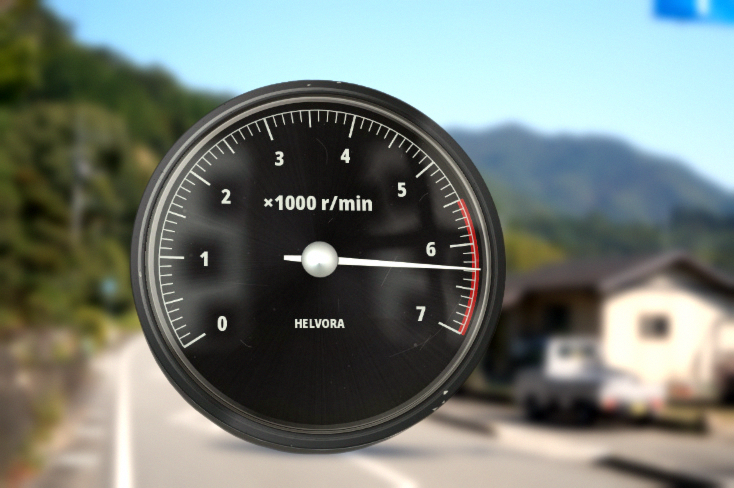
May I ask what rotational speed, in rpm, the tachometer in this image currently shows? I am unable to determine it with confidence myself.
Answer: 6300 rpm
